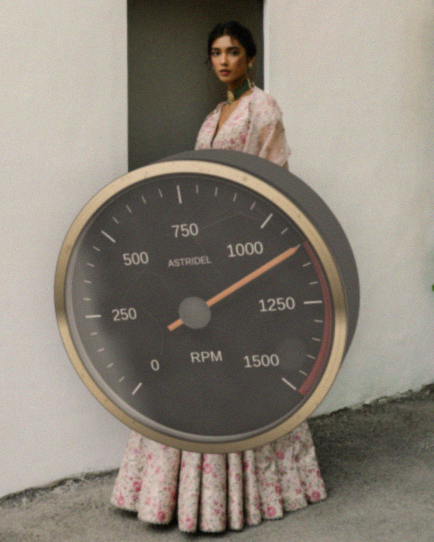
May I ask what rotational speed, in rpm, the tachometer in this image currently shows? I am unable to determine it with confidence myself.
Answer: 1100 rpm
